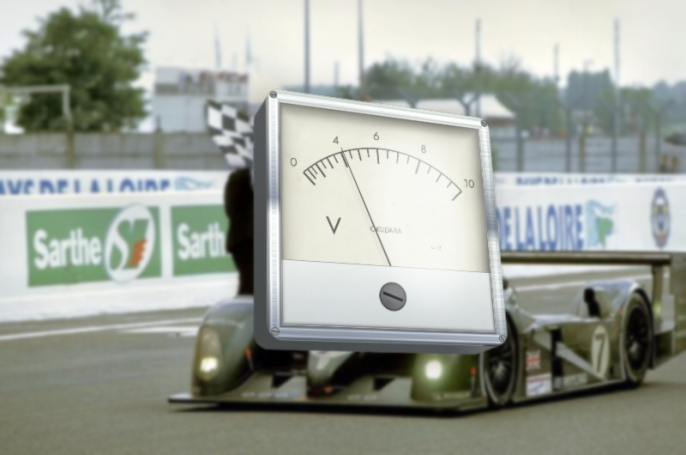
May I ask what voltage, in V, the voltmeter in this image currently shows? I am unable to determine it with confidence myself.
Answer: 4 V
